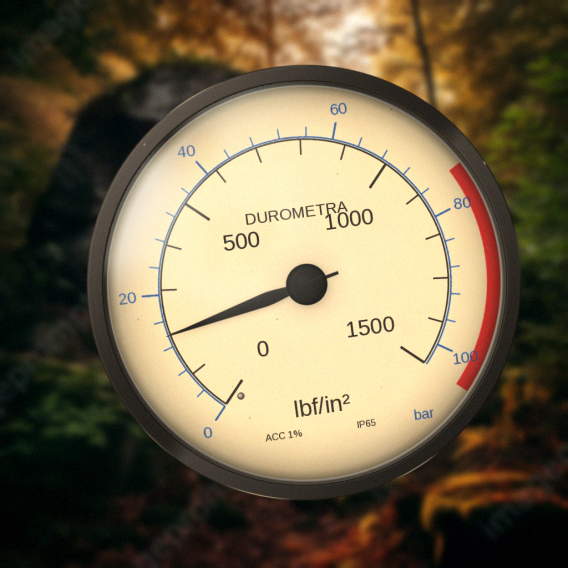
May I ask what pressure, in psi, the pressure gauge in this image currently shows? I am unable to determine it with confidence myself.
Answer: 200 psi
